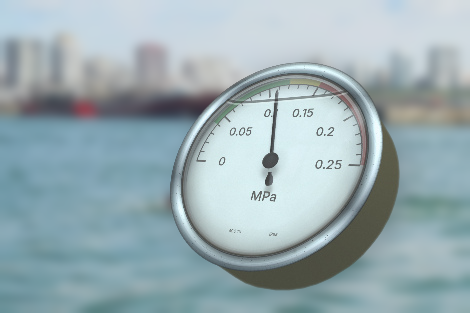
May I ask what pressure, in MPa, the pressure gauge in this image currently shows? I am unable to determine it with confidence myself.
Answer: 0.11 MPa
